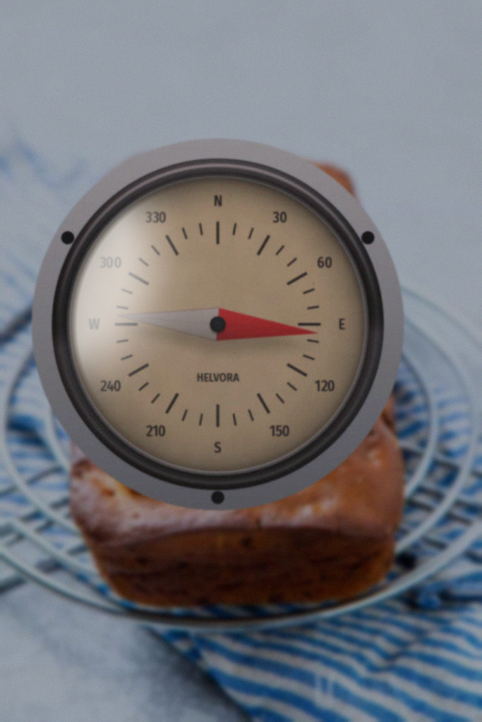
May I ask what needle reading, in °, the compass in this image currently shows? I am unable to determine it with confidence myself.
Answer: 95 °
